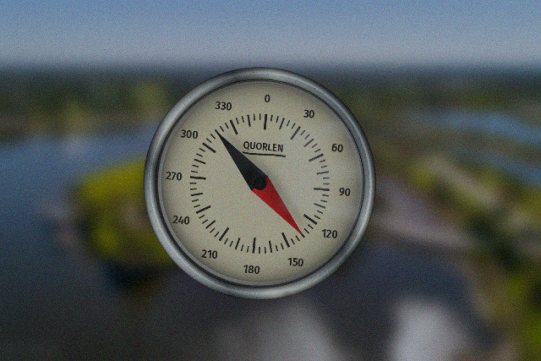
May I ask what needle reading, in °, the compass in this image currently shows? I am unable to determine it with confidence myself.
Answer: 135 °
